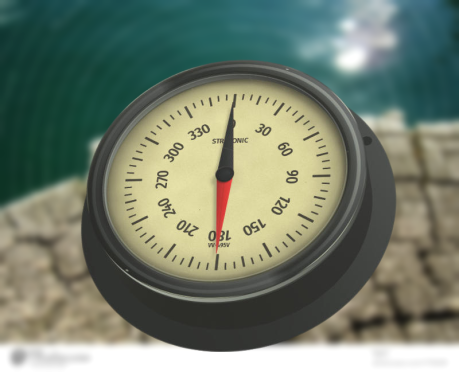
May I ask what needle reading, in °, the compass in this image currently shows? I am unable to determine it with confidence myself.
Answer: 180 °
